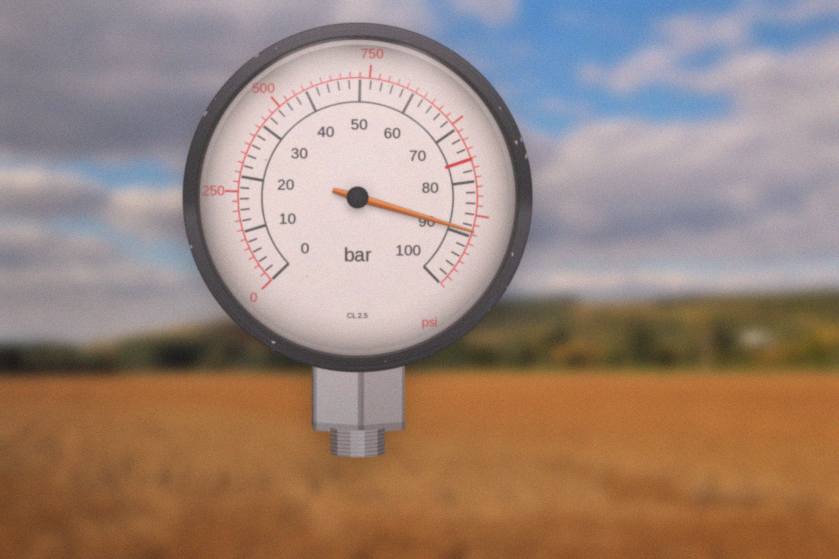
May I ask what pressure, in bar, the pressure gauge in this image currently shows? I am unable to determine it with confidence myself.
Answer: 89 bar
